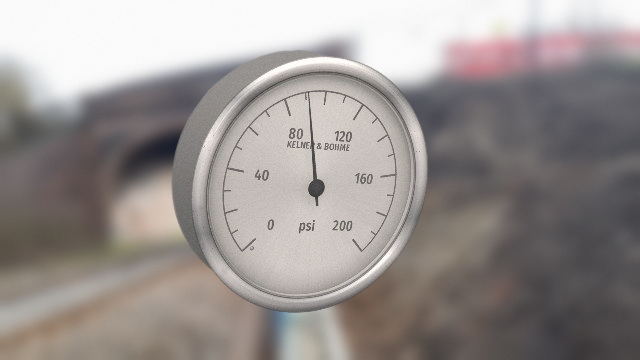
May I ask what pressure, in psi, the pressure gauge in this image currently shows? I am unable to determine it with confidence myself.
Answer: 90 psi
